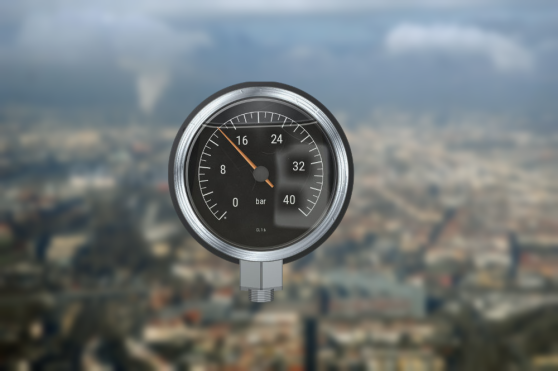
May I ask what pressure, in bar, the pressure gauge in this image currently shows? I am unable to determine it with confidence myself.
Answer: 14 bar
